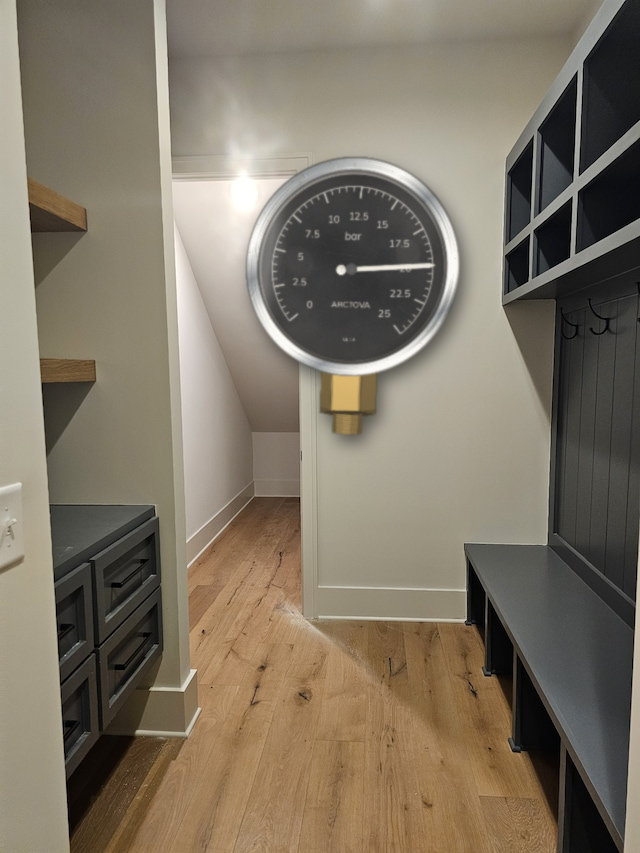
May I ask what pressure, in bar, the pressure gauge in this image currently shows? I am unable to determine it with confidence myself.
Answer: 20 bar
